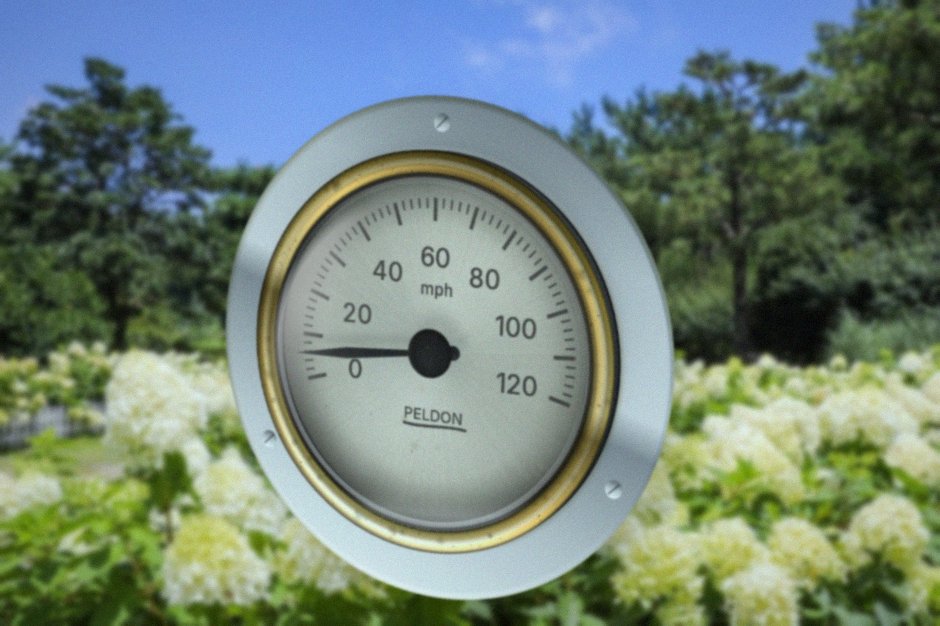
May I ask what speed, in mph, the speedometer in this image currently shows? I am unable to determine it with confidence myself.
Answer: 6 mph
